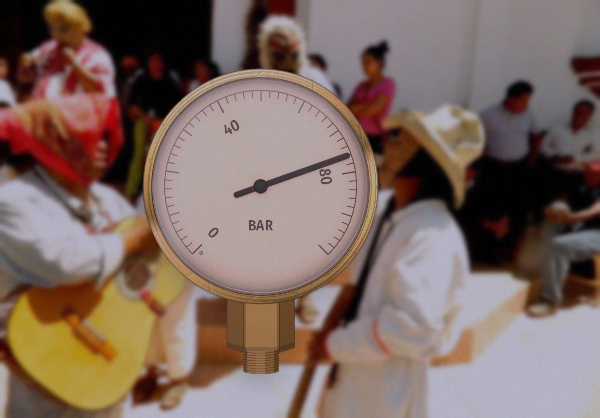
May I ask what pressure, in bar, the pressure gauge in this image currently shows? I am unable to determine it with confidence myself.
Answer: 76 bar
